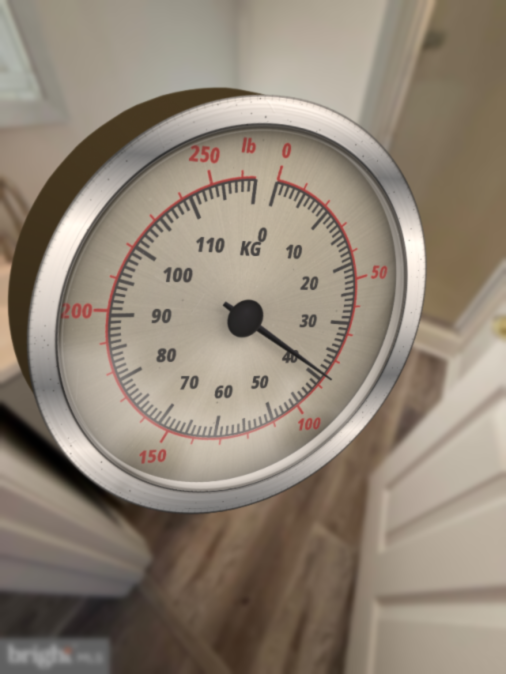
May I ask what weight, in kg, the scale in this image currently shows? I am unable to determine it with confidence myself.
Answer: 39 kg
